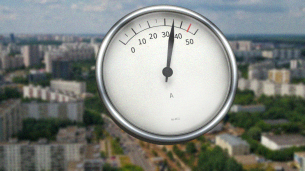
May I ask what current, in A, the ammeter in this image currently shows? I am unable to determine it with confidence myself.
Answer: 35 A
